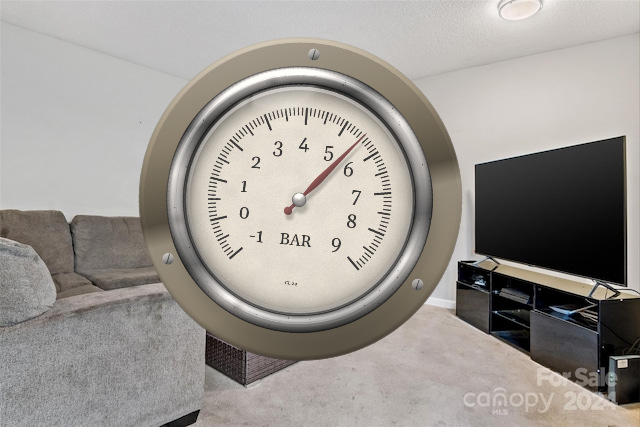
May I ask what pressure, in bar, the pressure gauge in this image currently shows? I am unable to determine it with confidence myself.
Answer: 5.5 bar
